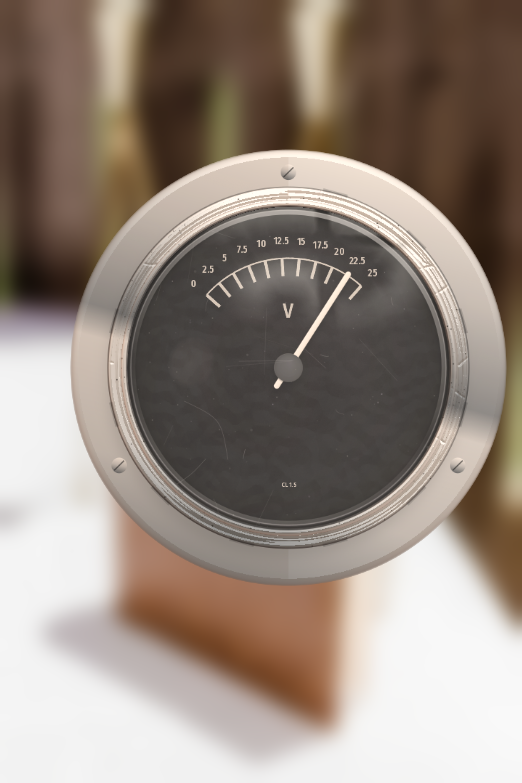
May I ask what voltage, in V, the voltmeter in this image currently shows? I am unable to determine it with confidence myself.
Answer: 22.5 V
